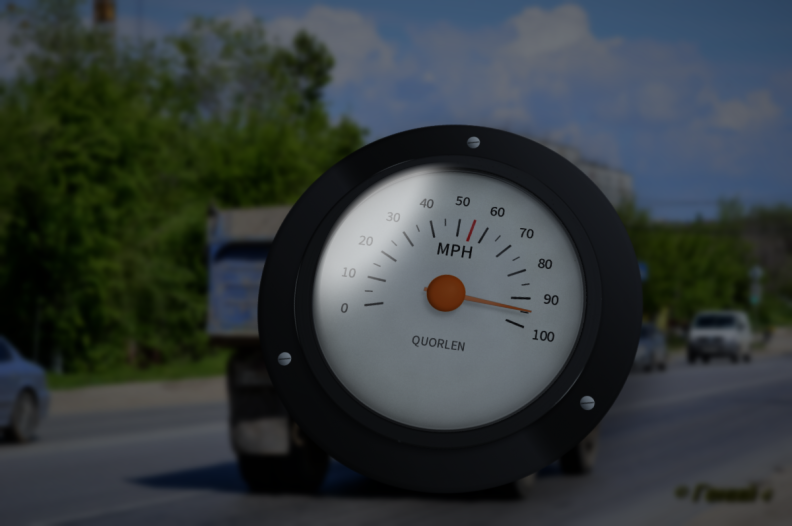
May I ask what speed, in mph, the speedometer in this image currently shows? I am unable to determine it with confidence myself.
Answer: 95 mph
